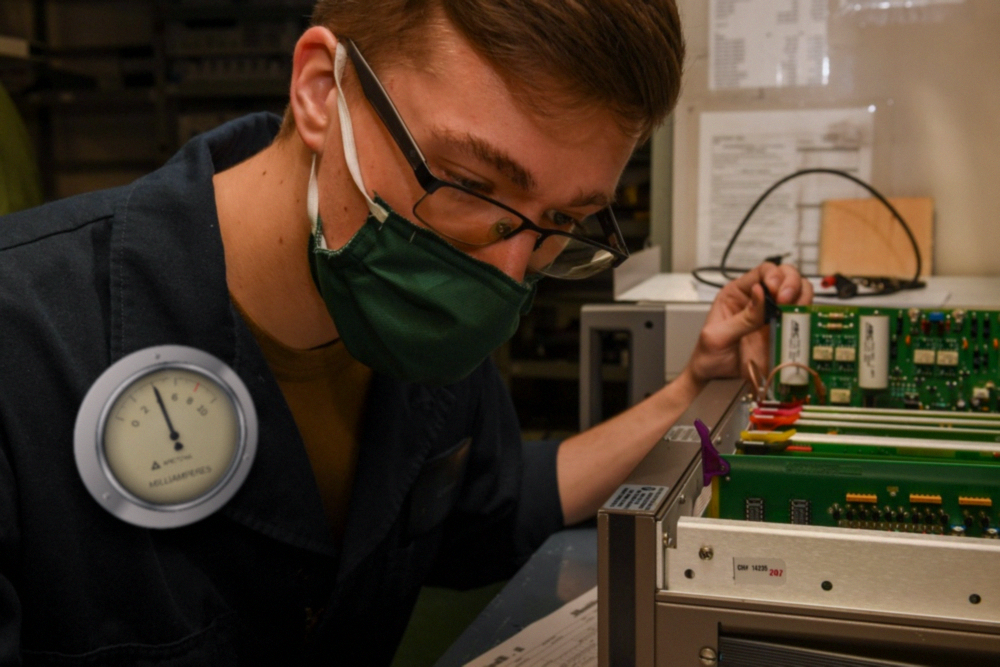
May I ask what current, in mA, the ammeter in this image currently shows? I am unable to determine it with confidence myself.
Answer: 4 mA
